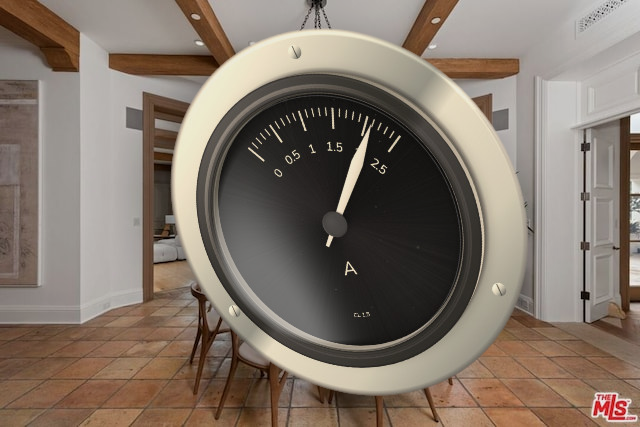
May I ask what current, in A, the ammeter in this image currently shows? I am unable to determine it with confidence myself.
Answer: 2.1 A
